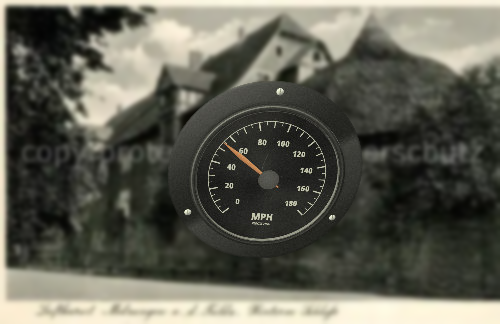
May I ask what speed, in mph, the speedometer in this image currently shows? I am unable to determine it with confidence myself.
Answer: 55 mph
